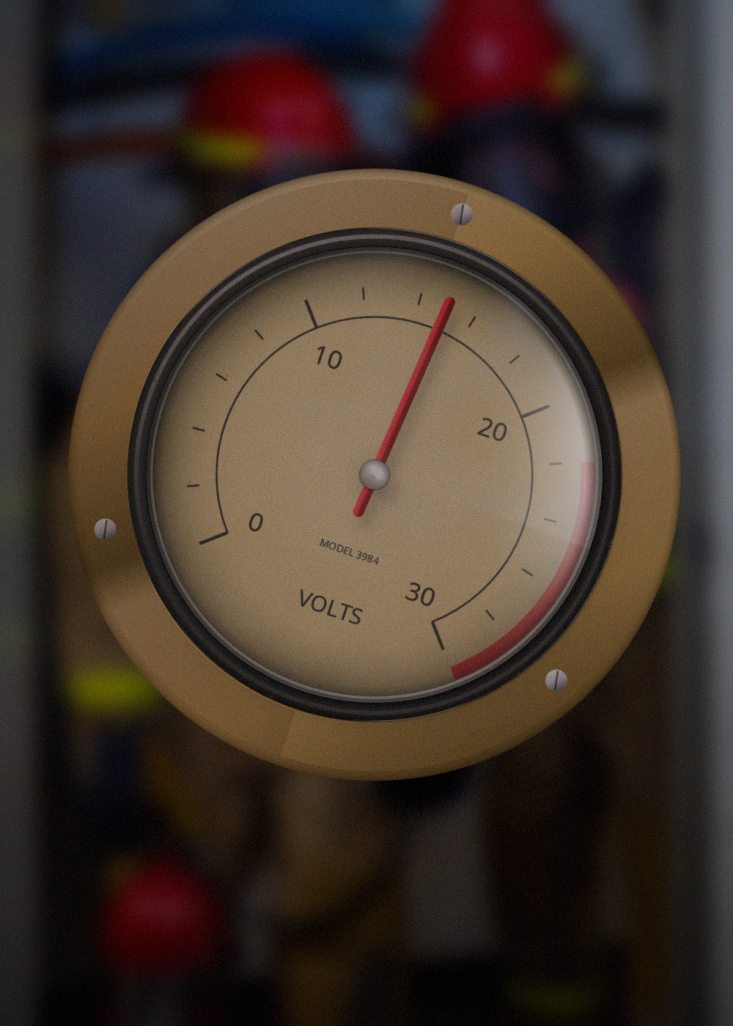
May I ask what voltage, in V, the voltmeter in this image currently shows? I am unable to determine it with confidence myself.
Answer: 15 V
